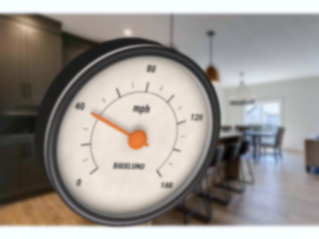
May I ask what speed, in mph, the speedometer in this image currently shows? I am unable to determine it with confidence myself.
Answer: 40 mph
